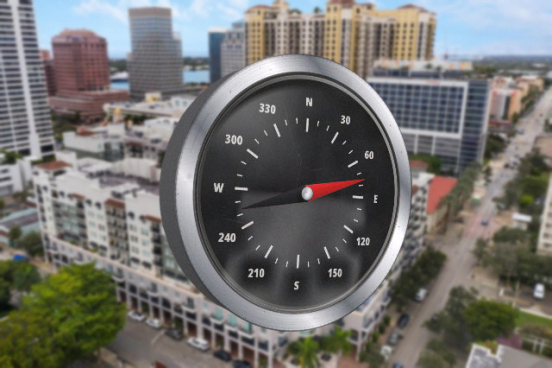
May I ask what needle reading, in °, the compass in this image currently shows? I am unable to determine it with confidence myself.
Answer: 75 °
